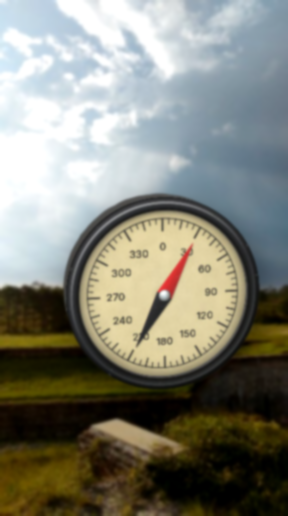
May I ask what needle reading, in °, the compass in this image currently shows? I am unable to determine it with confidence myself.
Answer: 30 °
